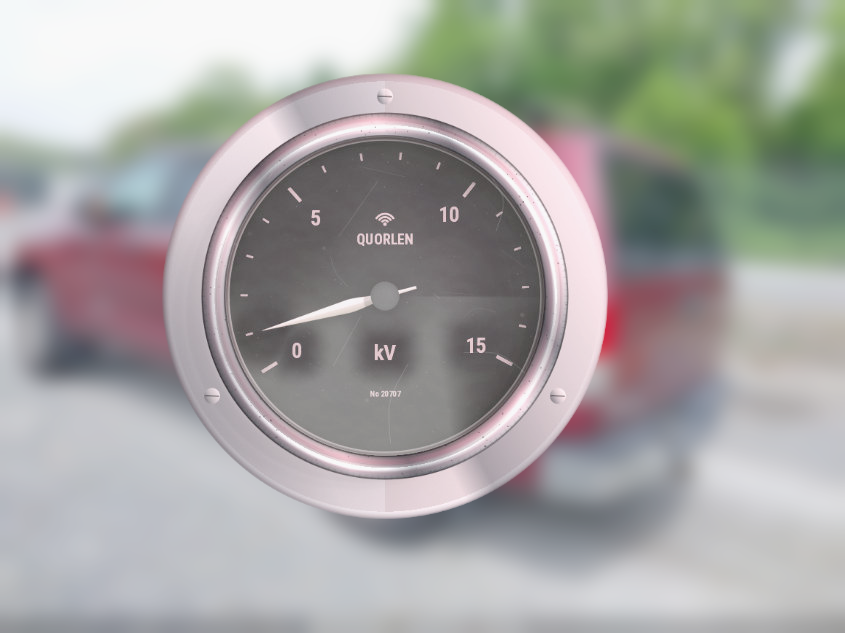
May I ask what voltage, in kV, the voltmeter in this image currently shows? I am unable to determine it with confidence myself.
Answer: 1 kV
